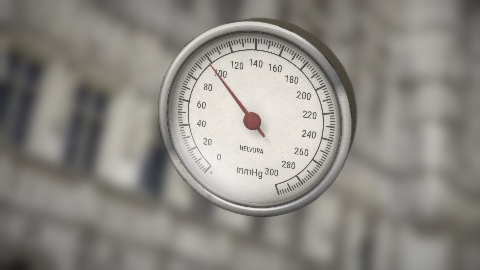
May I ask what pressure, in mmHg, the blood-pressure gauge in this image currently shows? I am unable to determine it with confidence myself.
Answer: 100 mmHg
